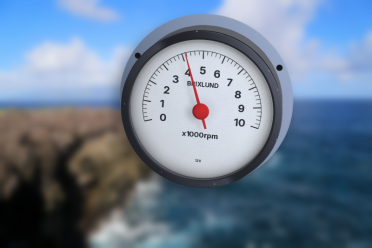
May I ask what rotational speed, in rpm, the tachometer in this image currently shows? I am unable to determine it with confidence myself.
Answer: 4200 rpm
